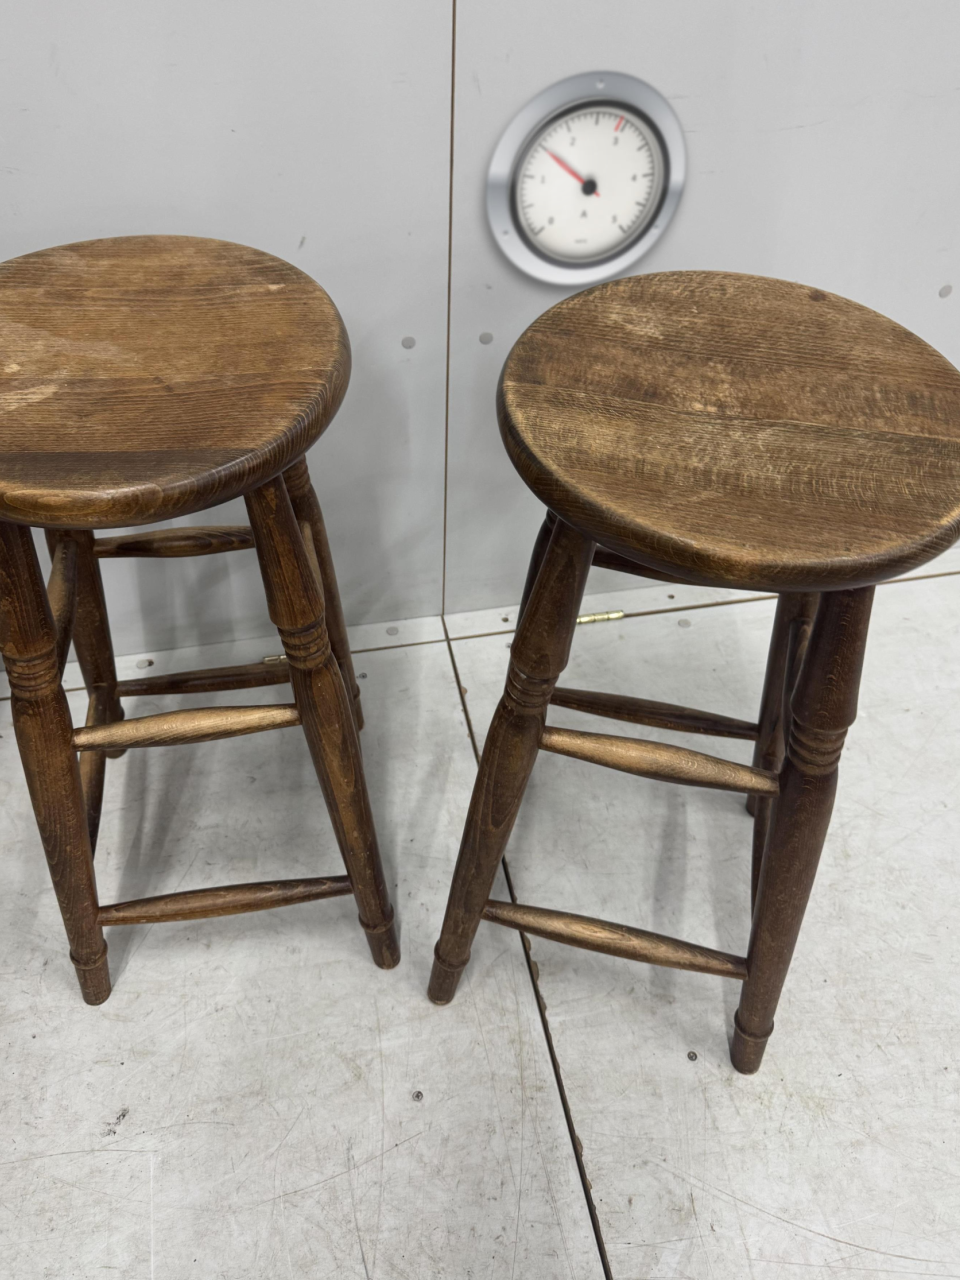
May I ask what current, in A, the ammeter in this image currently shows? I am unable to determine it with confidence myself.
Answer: 1.5 A
